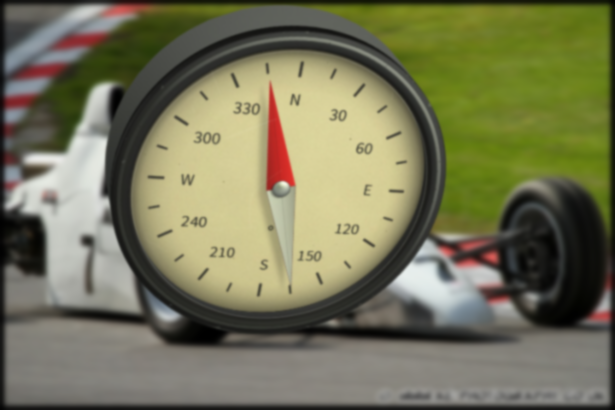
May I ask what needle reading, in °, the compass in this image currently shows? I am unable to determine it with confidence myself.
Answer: 345 °
